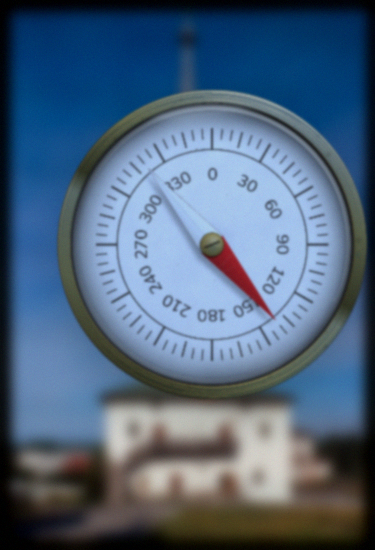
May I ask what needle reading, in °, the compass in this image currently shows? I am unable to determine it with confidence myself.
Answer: 140 °
